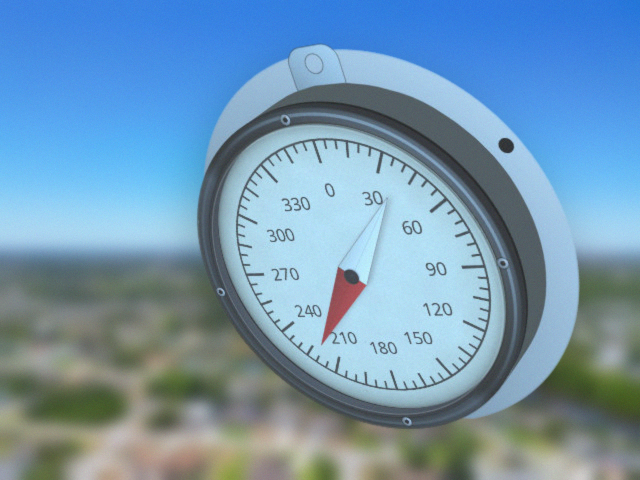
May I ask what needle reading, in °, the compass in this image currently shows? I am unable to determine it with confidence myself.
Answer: 220 °
